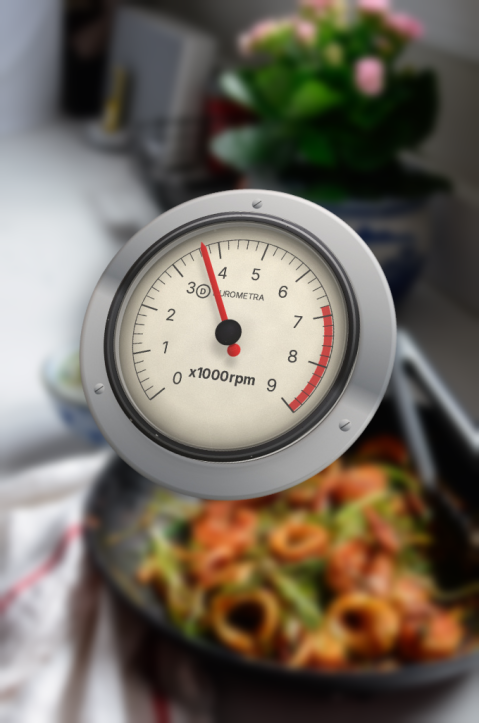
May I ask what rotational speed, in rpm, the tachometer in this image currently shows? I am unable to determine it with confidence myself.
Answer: 3700 rpm
